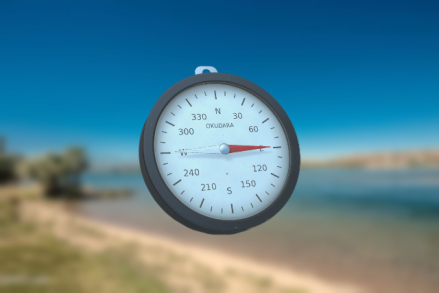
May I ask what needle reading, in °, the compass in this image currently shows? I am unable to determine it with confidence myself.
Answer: 90 °
